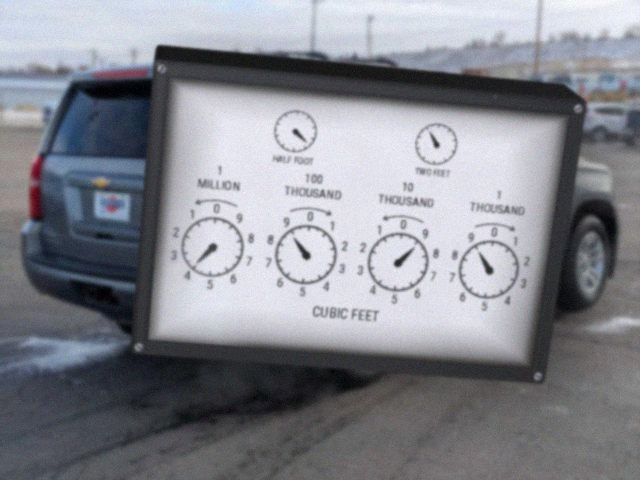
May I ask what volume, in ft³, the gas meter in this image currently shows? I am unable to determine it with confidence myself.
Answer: 388900 ft³
